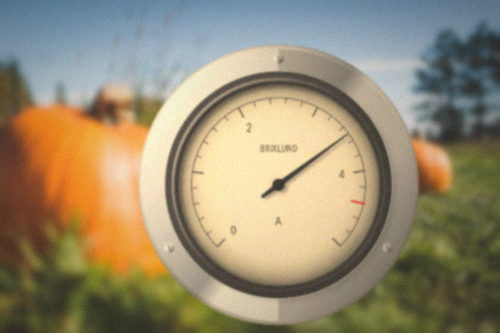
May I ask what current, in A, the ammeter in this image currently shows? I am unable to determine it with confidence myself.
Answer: 3.5 A
